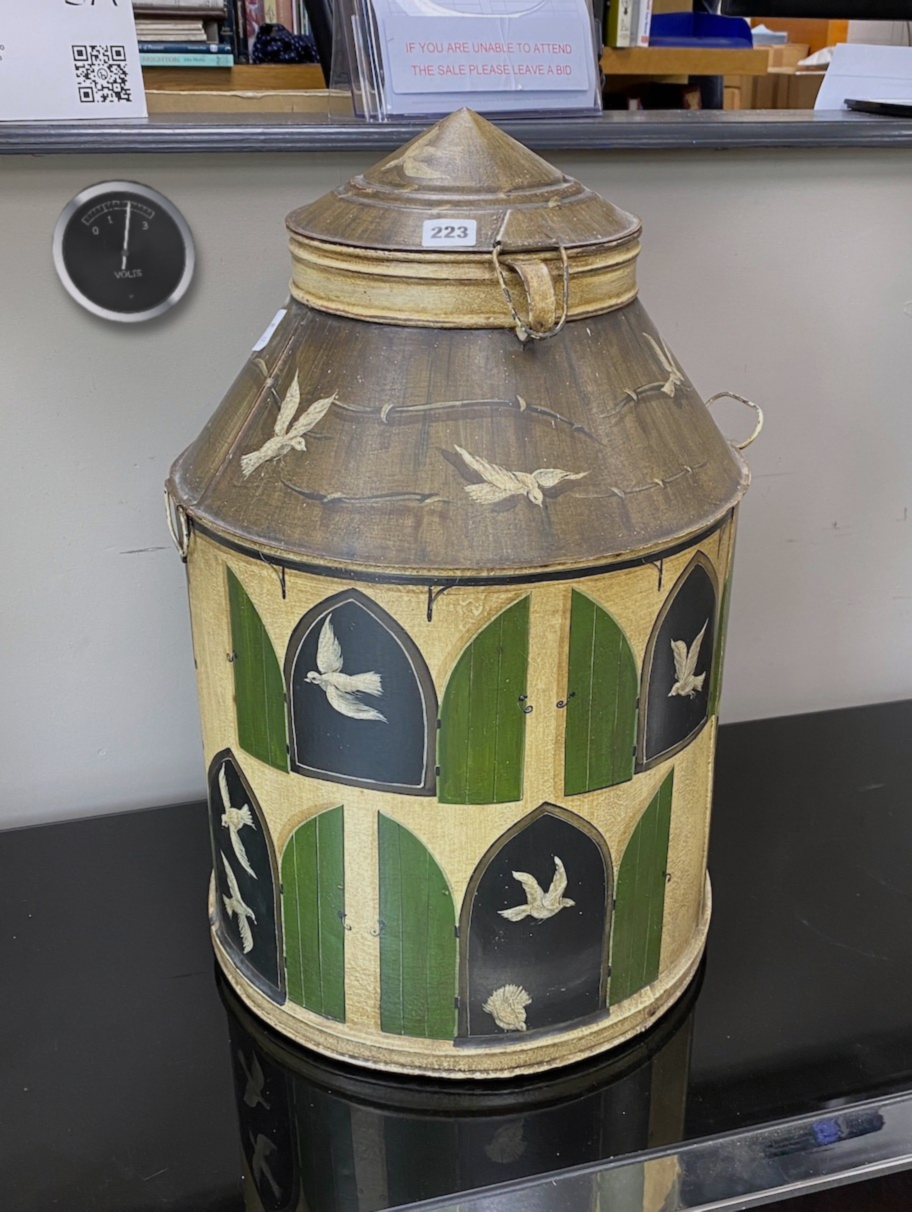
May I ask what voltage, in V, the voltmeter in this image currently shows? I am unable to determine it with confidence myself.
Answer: 2 V
